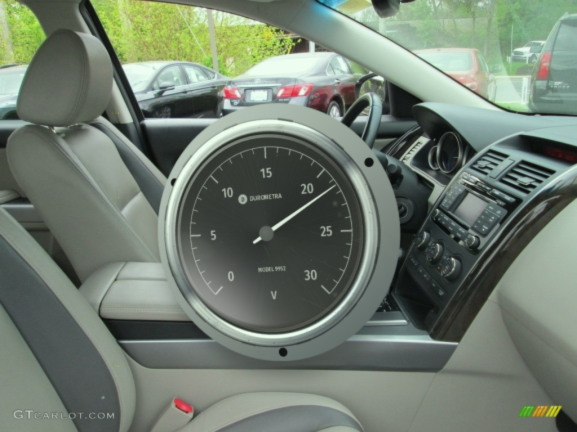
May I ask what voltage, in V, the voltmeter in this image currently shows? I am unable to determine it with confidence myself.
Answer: 21.5 V
